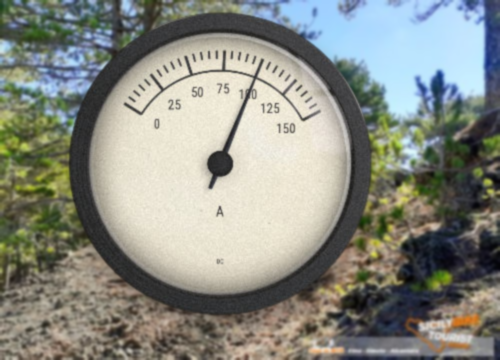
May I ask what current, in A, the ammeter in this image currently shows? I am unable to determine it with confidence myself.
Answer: 100 A
